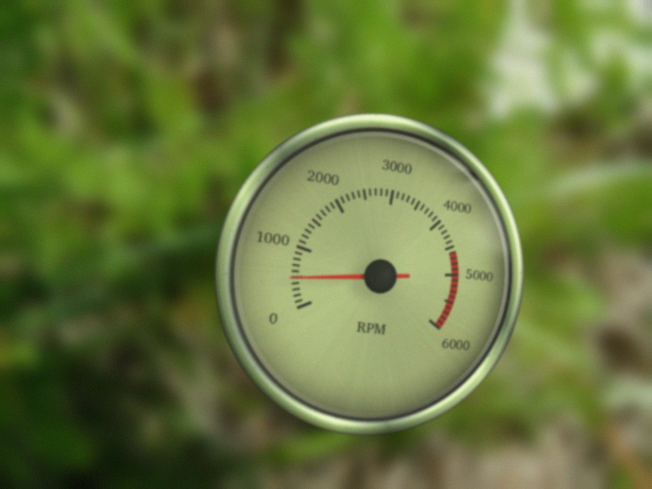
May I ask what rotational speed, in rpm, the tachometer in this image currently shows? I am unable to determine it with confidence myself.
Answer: 500 rpm
